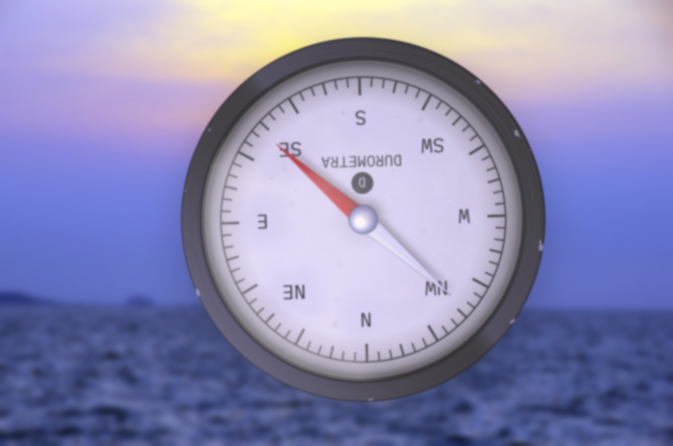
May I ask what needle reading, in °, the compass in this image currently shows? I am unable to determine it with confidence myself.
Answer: 132.5 °
